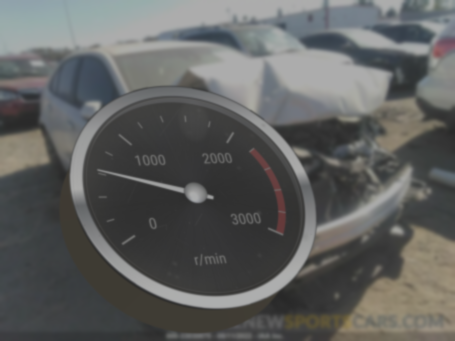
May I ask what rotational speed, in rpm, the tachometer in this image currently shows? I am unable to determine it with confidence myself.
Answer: 600 rpm
